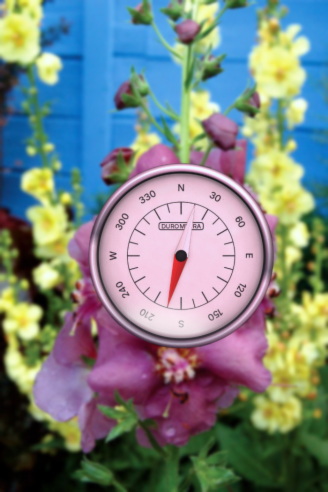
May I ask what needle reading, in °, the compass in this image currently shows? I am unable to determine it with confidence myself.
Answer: 195 °
